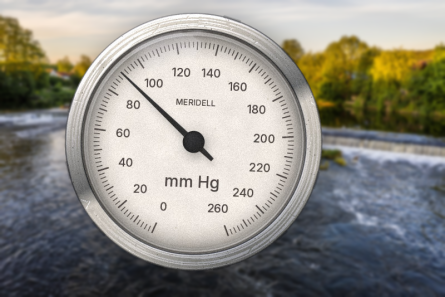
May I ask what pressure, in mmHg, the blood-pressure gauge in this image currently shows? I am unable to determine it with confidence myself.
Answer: 90 mmHg
